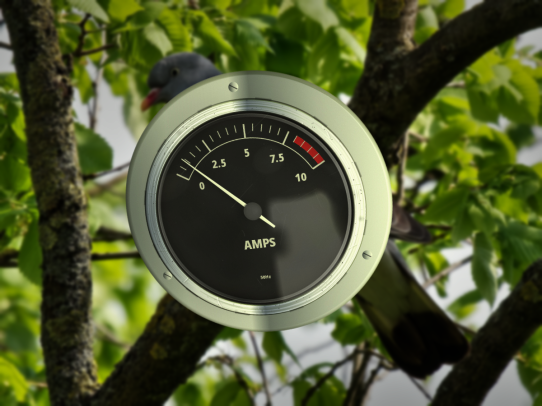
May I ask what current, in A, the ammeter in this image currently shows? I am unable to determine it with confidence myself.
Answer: 1 A
